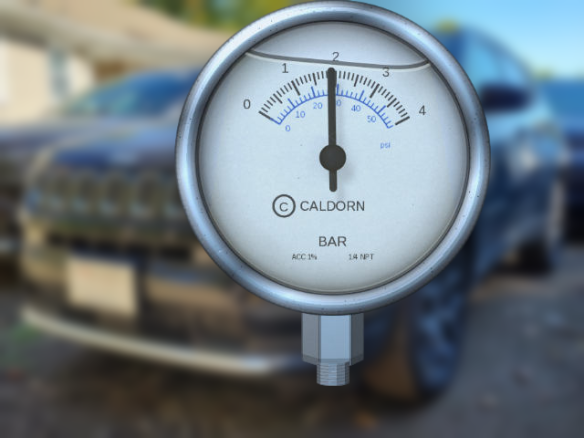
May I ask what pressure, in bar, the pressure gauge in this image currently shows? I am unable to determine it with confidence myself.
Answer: 1.9 bar
